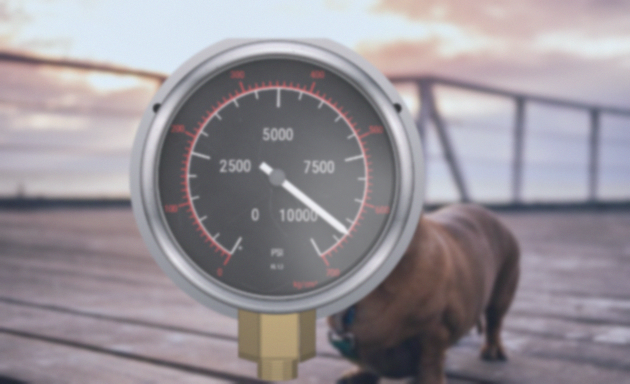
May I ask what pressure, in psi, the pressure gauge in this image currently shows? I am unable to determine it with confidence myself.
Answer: 9250 psi
